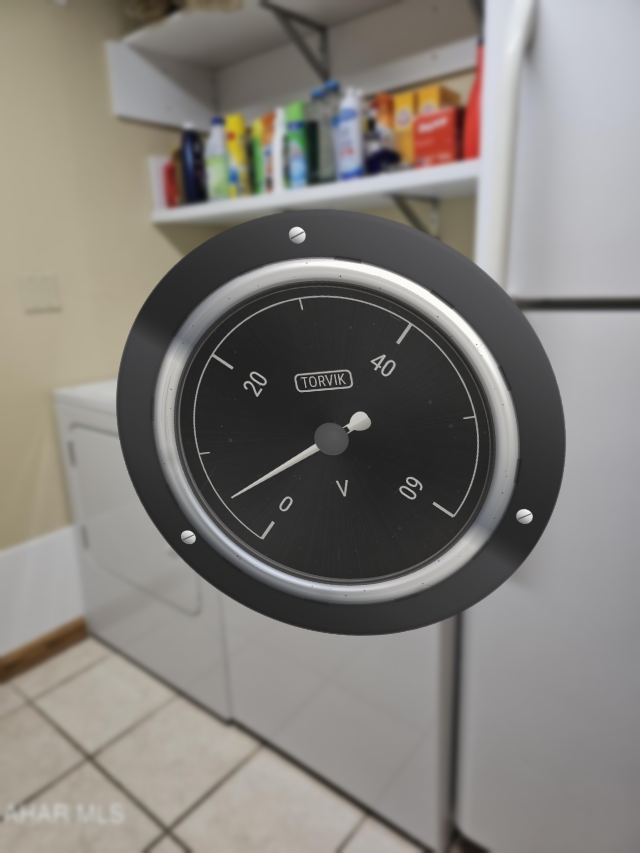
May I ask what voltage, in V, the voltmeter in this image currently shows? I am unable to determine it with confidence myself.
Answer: 5 V
